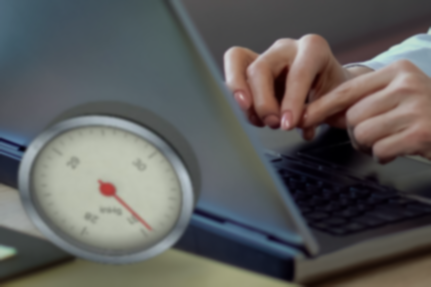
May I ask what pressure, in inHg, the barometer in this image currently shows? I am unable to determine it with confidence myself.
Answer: 30.9 inHg
